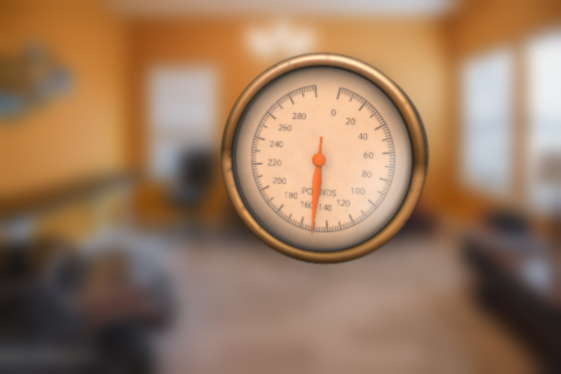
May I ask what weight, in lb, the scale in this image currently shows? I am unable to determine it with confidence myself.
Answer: 150 lb
